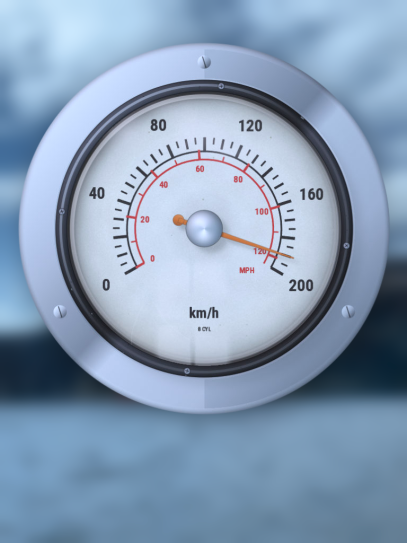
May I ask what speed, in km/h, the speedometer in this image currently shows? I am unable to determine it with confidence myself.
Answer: 190 km/h
